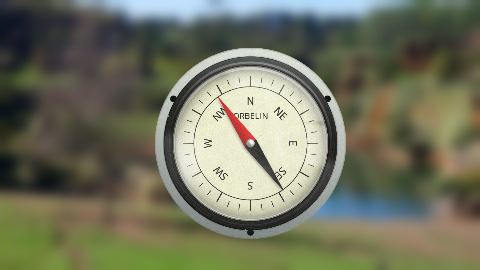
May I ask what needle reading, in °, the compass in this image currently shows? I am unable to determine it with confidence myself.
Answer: 325 °
